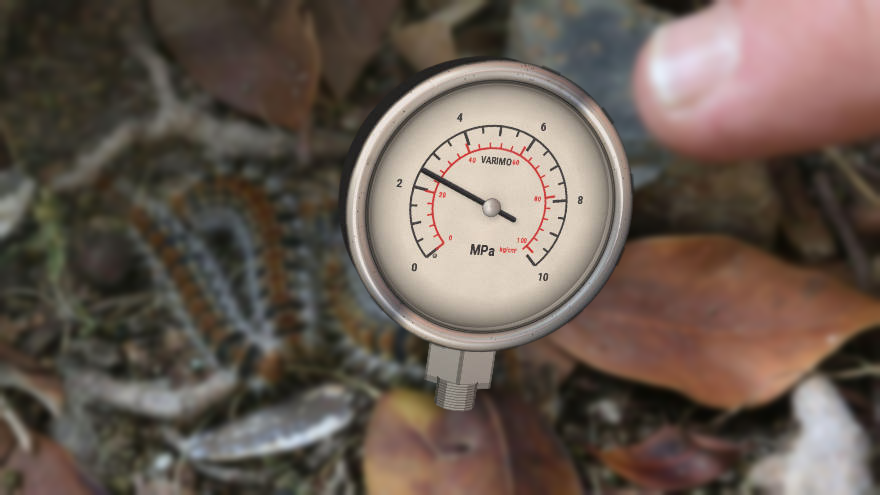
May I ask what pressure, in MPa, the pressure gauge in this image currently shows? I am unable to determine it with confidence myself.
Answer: 2.5 MPa
